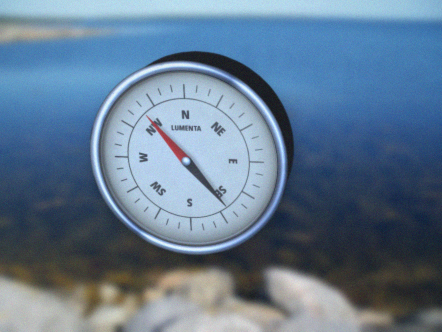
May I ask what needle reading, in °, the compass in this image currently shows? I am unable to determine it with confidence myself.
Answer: 320 °
